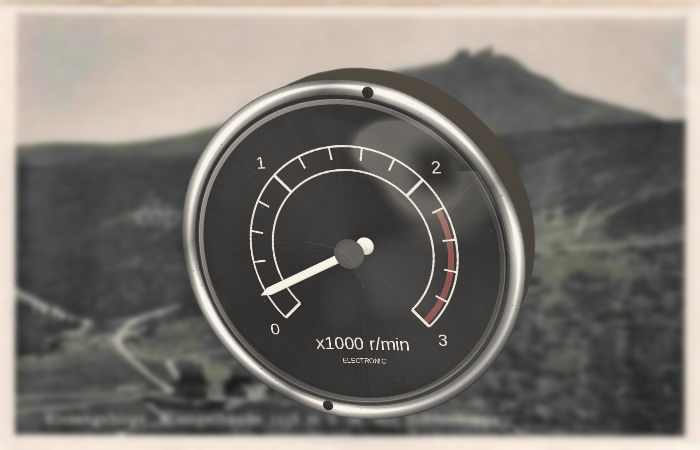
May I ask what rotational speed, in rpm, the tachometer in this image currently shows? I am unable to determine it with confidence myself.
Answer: 200 rpm
